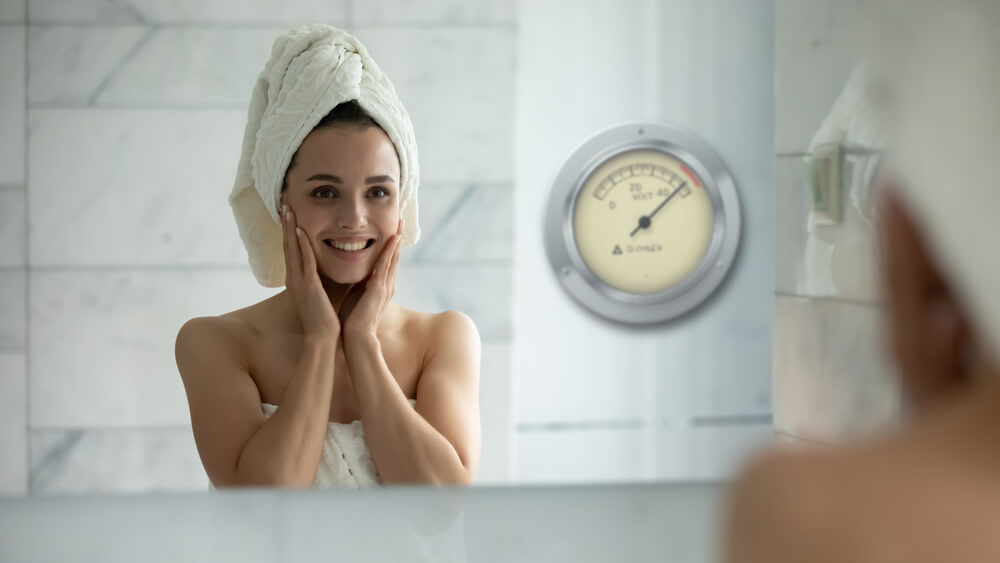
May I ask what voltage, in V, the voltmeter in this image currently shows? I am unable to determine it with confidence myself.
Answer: 45 V
